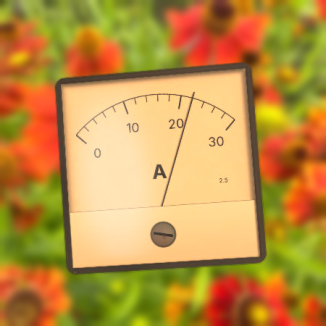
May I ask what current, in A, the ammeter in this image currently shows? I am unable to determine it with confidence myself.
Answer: 22 A
